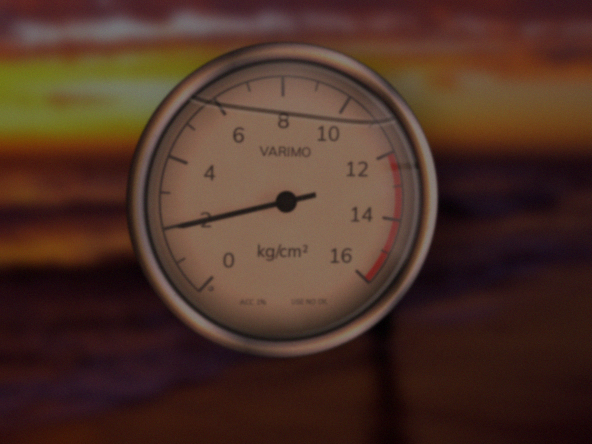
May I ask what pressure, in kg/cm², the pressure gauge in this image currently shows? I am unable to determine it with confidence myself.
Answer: 2 kg/cm²
